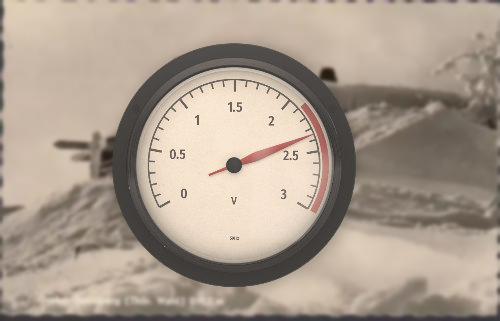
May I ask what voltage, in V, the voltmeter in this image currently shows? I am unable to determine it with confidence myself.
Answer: 2.35 V
